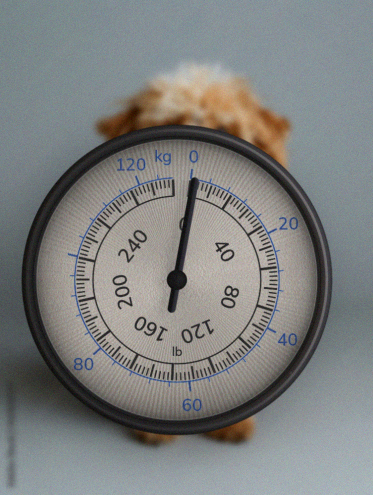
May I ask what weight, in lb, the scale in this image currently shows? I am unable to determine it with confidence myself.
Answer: 2 lb
